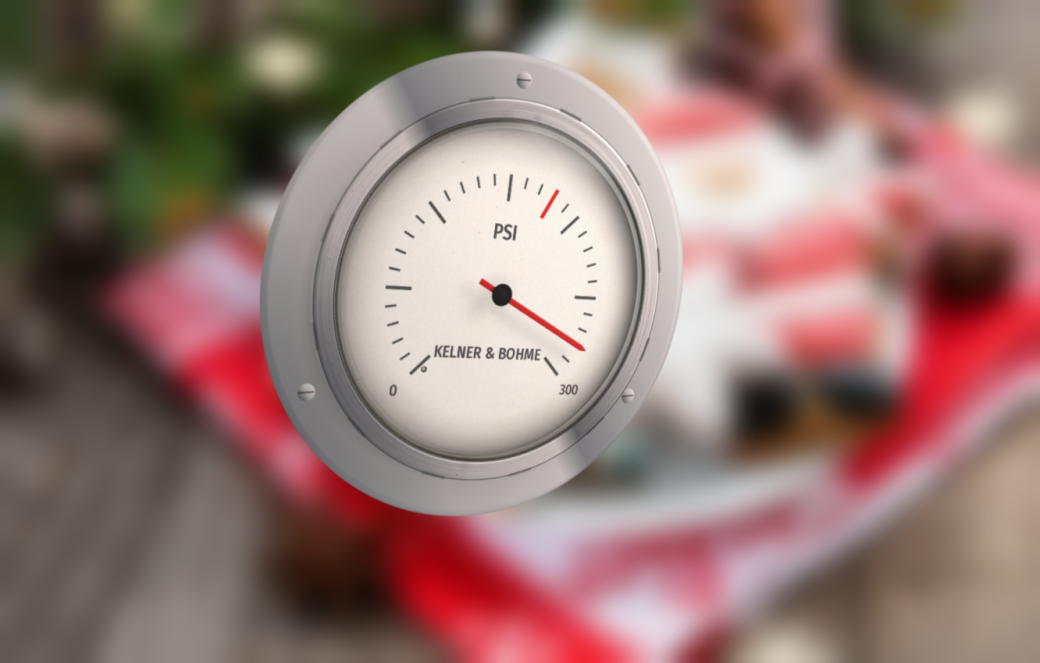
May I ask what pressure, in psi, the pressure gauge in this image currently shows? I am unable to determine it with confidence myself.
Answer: 280 psi
